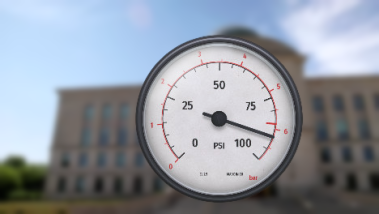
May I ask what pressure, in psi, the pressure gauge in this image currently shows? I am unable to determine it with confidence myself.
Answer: 90 psi
